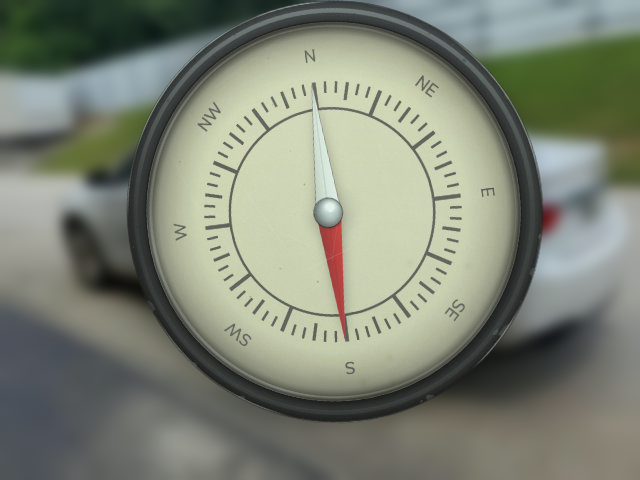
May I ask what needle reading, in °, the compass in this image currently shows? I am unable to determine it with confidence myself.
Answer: 180 °
